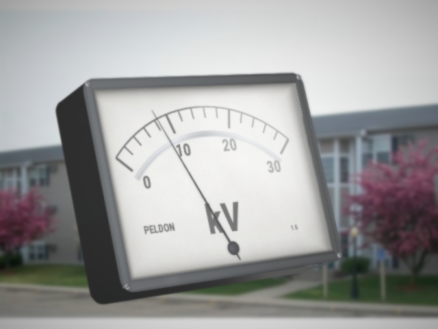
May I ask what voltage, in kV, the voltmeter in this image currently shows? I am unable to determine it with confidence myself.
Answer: 8 kV
